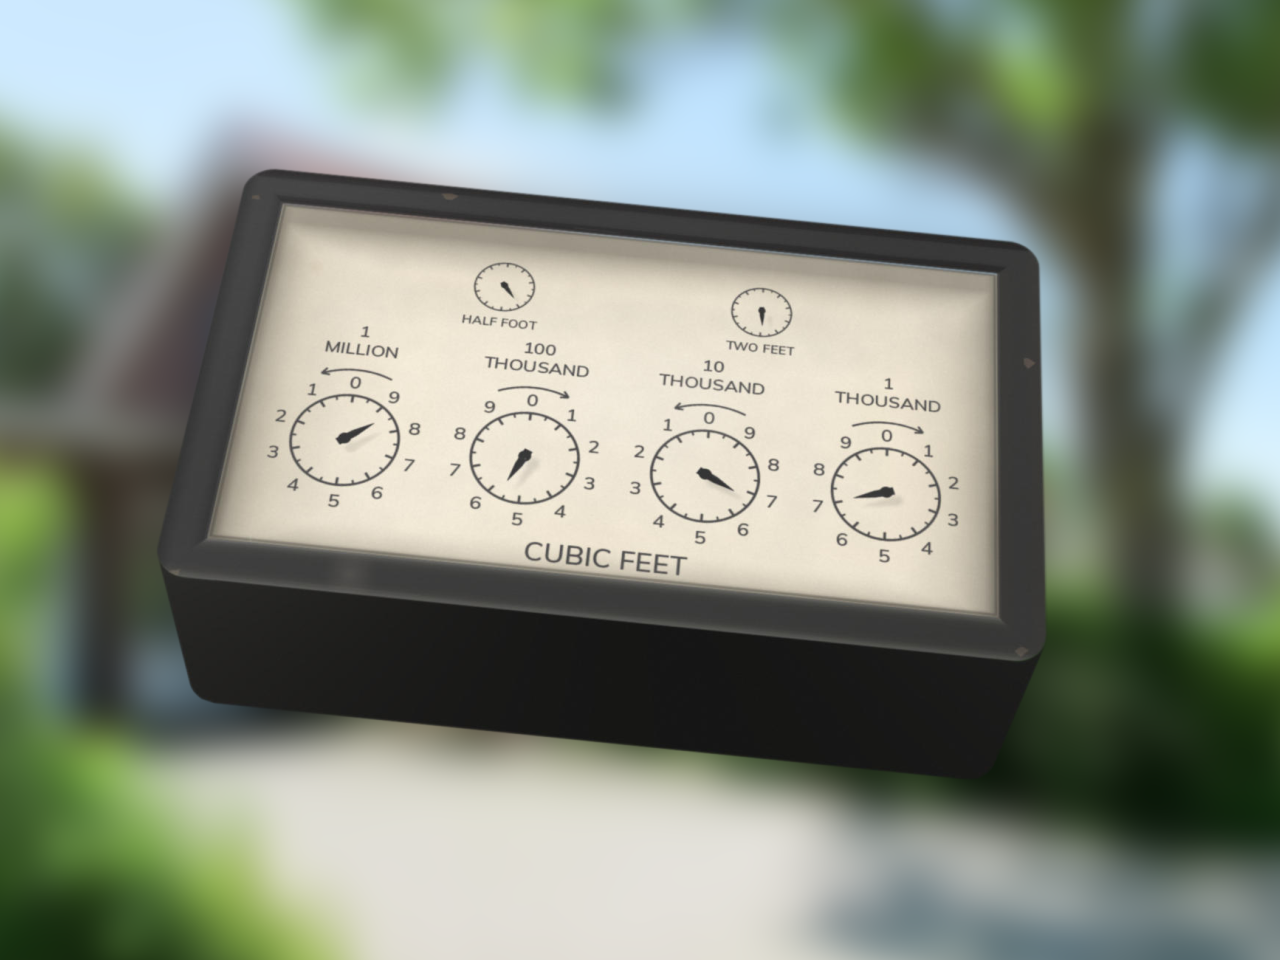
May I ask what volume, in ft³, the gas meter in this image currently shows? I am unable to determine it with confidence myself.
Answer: 856700 ft³
